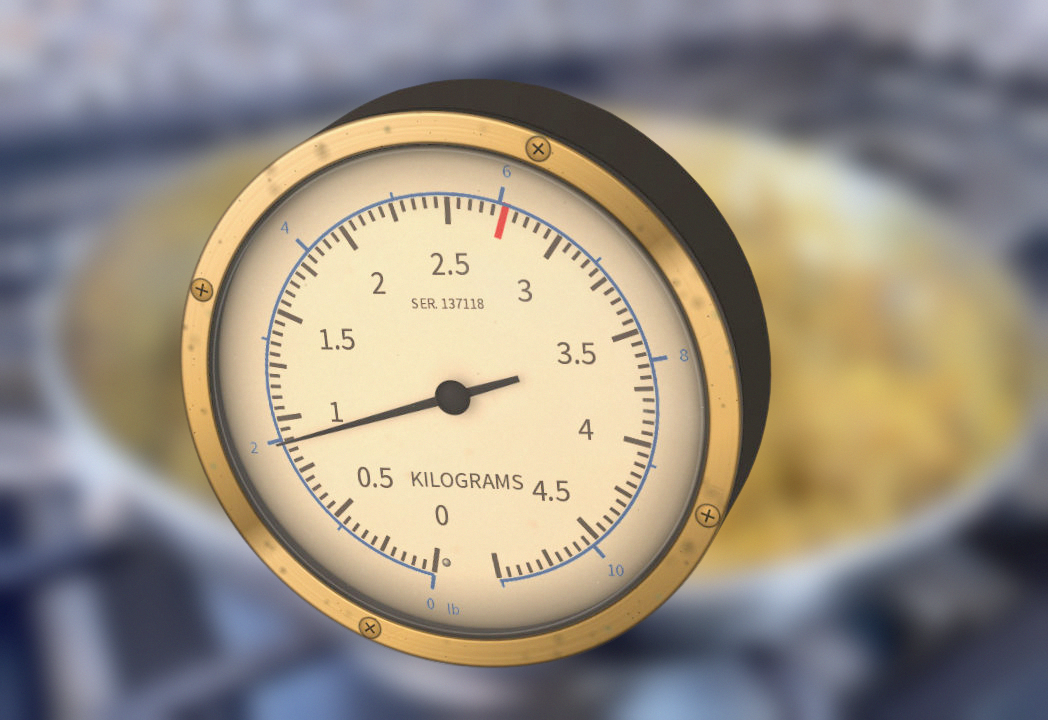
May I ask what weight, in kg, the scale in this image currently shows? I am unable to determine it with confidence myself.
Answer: 0.9 kg
